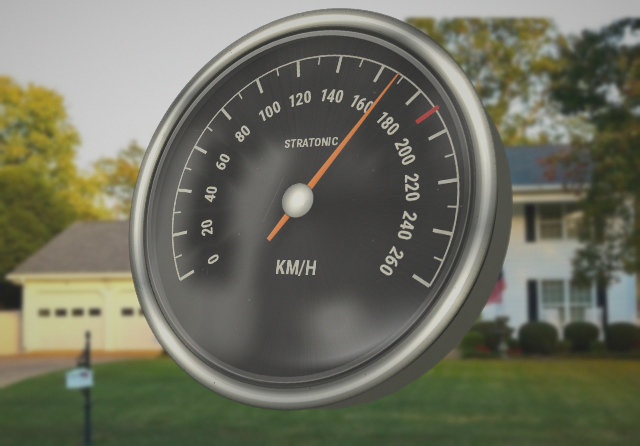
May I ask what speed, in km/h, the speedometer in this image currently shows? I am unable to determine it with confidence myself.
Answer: 170 km/h
